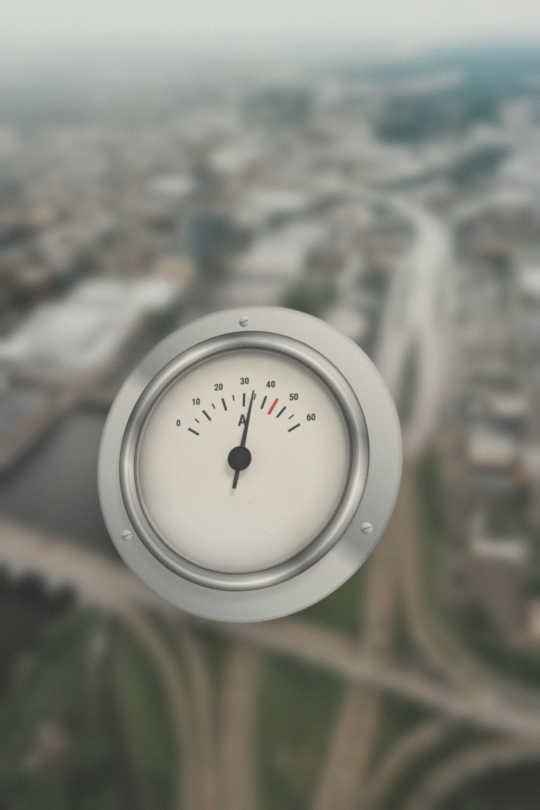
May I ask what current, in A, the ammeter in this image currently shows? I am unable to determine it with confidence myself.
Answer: 35 A
